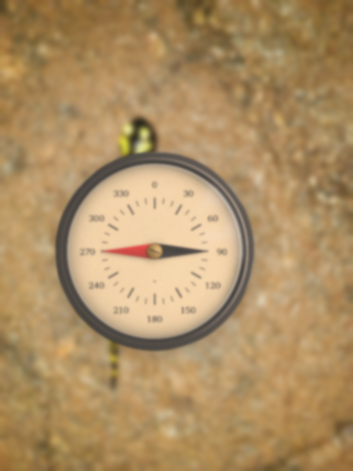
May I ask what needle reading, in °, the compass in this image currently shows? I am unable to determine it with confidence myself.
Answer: 270 °
